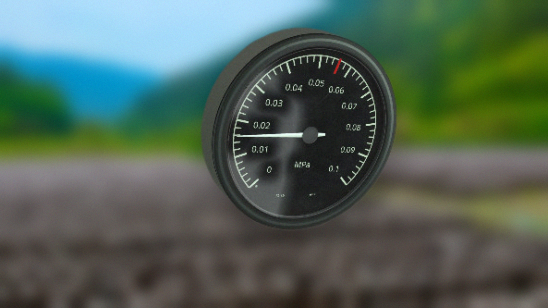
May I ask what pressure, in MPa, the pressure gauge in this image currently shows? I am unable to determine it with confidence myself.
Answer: 0.016 MPa
